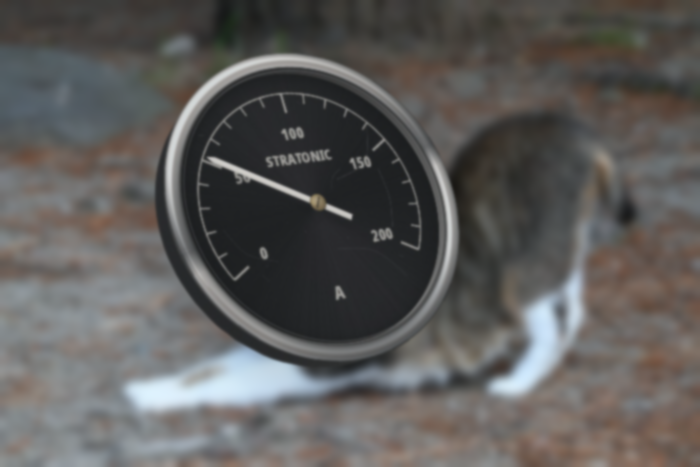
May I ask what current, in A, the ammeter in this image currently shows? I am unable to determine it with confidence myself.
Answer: 50 A
